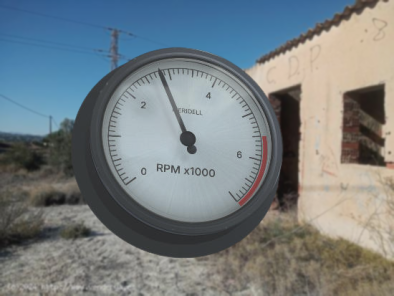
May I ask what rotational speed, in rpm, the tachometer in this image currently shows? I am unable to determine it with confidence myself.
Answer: 2800 rpm
